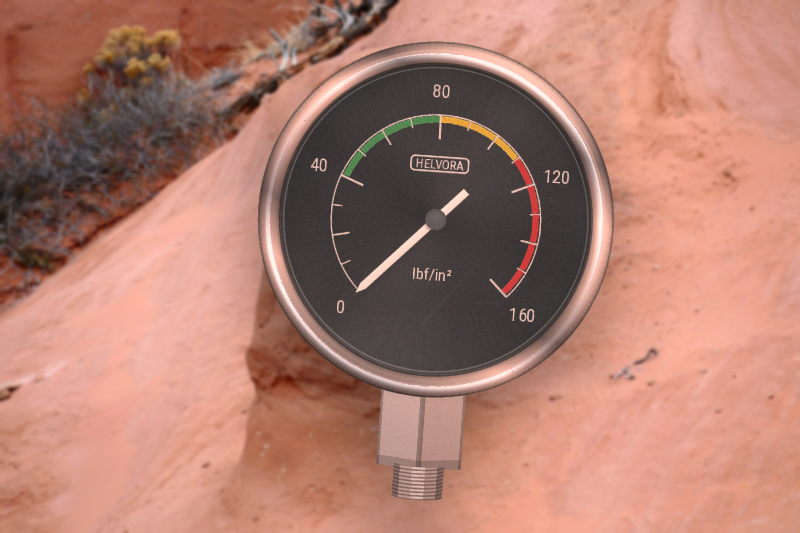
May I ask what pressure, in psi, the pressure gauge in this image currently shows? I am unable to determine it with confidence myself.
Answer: 0 psi
